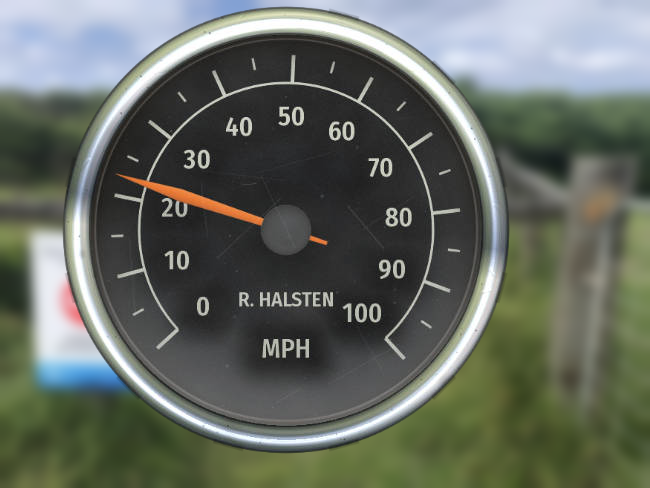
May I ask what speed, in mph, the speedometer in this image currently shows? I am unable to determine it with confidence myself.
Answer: 22.5 mph
